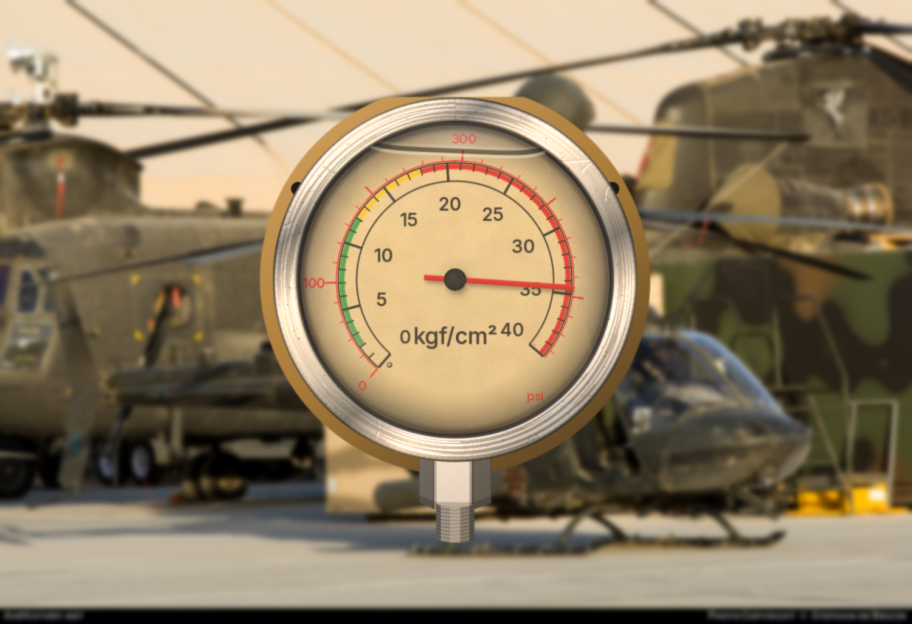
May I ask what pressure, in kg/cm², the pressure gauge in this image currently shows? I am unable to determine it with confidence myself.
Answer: 34.5 kg/cm²
